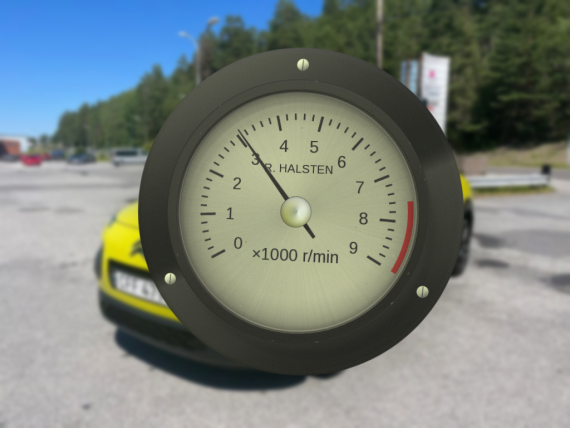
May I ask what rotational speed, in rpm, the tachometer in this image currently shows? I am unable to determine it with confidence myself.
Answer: 3100 rpm
